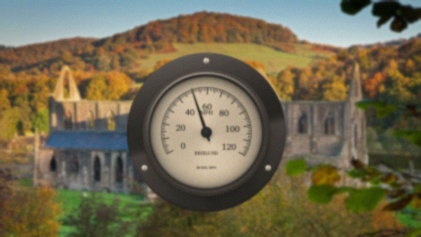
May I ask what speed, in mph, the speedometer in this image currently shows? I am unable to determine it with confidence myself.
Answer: 50 mph
